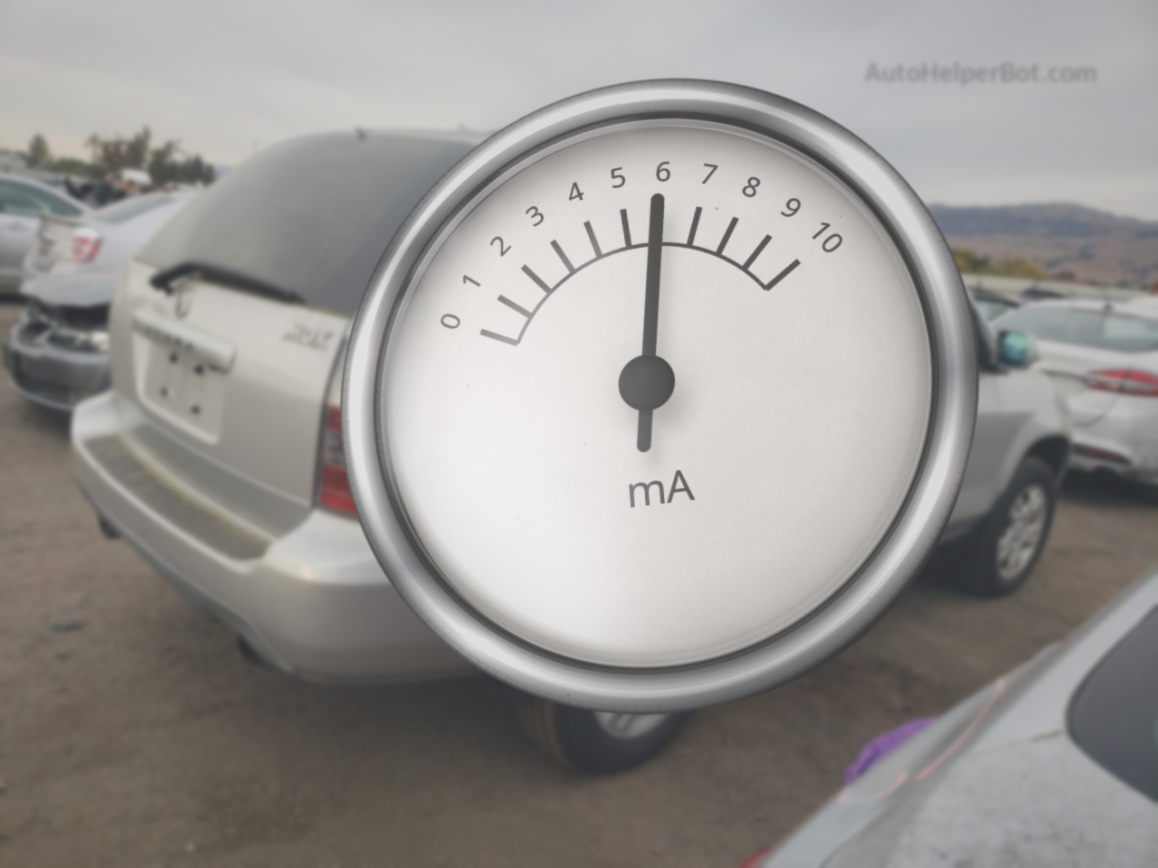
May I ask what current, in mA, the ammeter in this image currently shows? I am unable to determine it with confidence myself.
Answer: 6 mA
